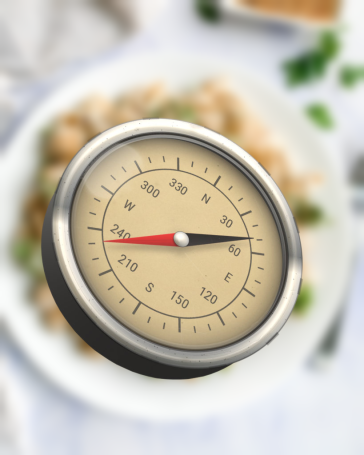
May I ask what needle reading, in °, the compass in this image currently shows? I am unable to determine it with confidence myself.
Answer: 230 °
